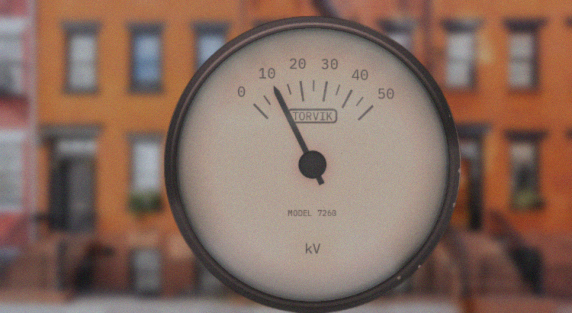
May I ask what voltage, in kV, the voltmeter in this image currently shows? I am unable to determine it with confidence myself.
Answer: 10 kV
